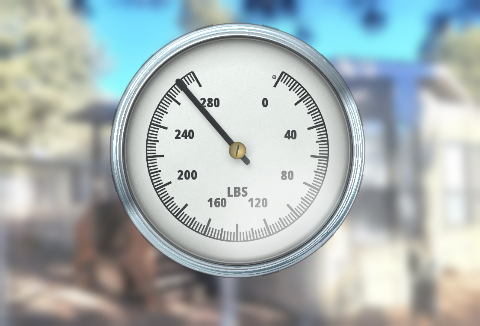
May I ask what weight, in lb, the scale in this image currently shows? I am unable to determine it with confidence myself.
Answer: 270 lb
